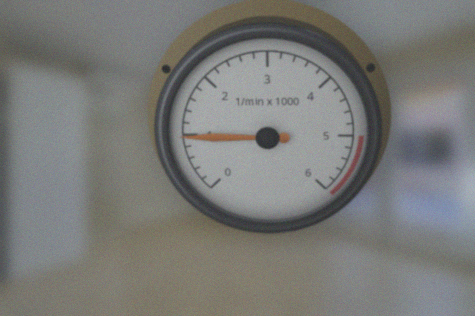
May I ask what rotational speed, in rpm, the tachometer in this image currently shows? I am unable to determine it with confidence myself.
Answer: 1000 rpm
